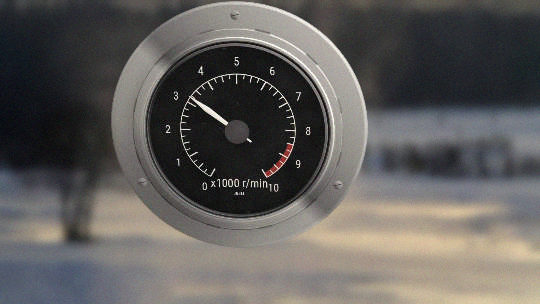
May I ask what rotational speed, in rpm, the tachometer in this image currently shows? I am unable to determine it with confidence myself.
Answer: 3250 rpm
